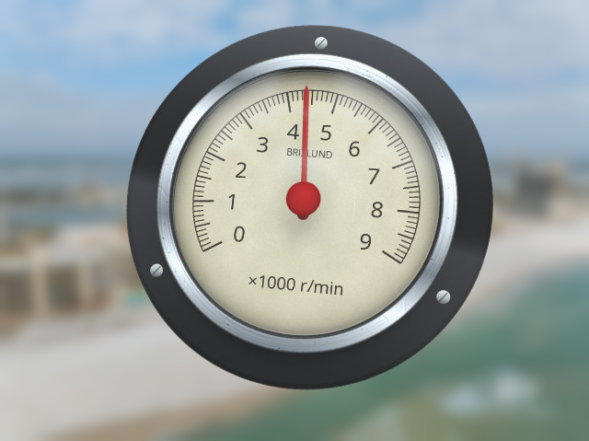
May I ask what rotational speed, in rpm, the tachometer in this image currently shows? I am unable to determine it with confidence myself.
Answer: 4400 rpm
